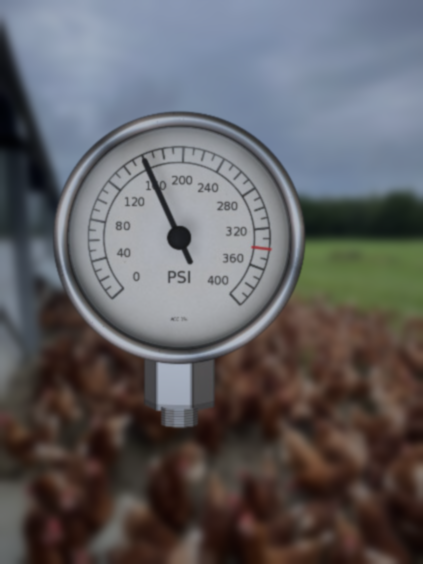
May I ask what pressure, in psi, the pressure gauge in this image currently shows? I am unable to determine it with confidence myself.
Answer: 160 psi
